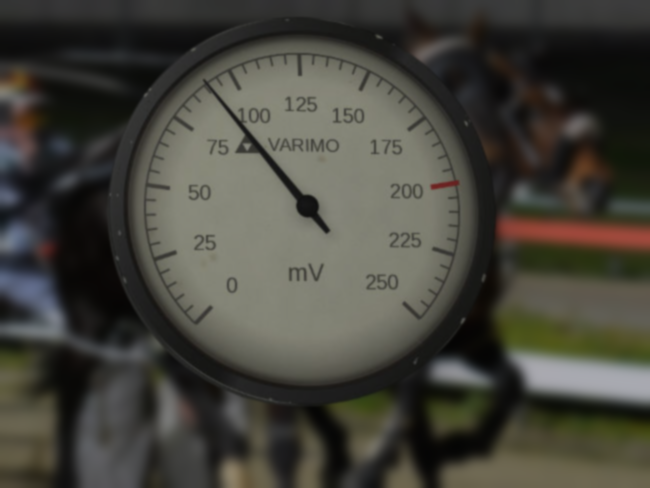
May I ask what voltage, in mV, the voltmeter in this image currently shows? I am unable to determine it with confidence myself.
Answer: 90 mV
